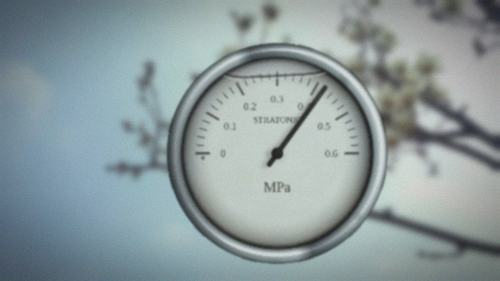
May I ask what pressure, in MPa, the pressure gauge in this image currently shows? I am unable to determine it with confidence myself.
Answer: 0.42 MPa
